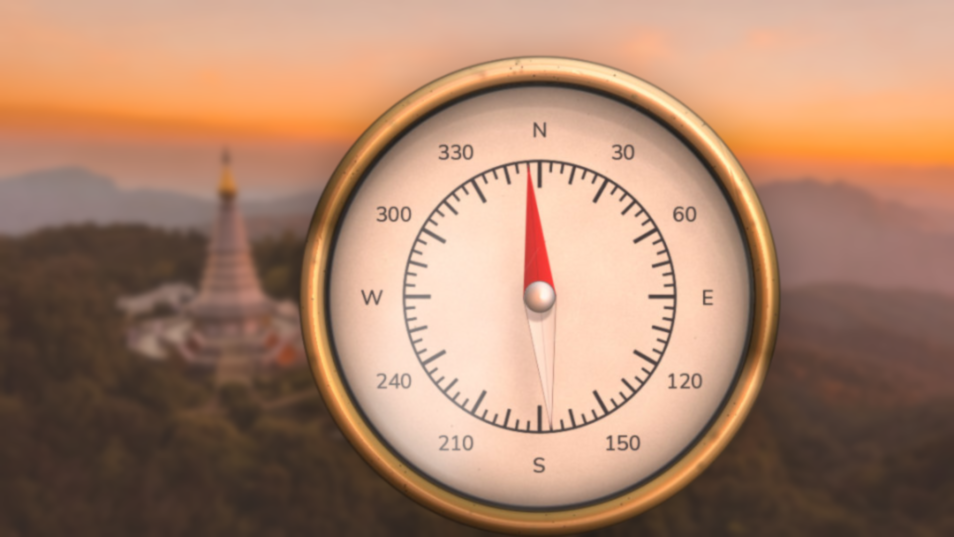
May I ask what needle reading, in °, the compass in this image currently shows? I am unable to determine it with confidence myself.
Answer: 355 °
